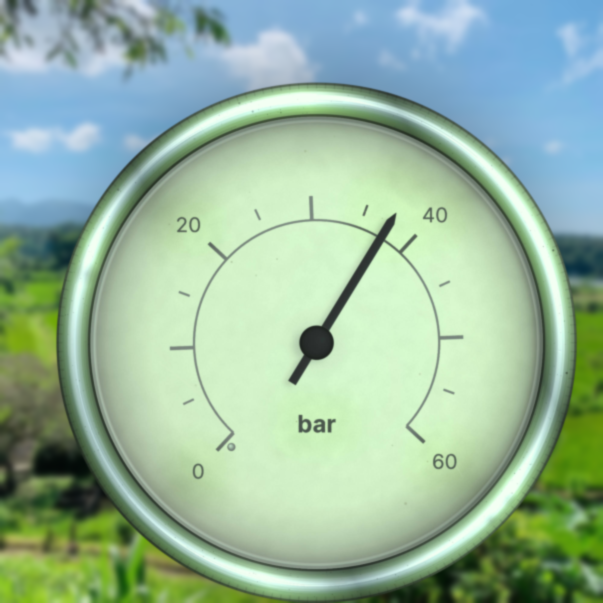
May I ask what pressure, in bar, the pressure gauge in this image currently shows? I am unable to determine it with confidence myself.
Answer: 37.5 bar
